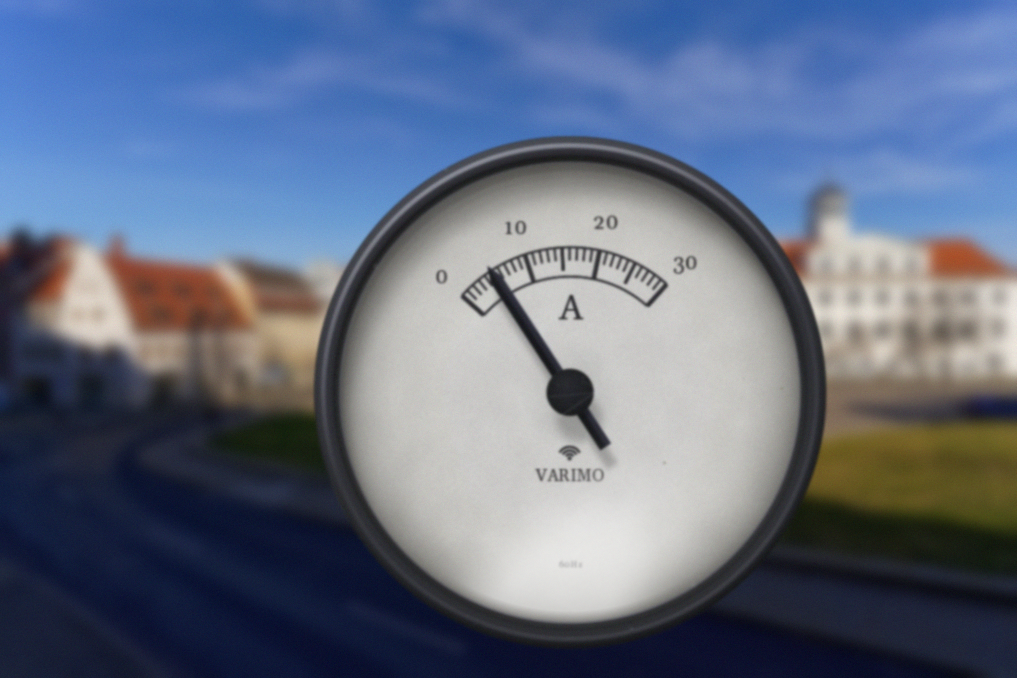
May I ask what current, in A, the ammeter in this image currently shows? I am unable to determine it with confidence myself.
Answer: 5 A
